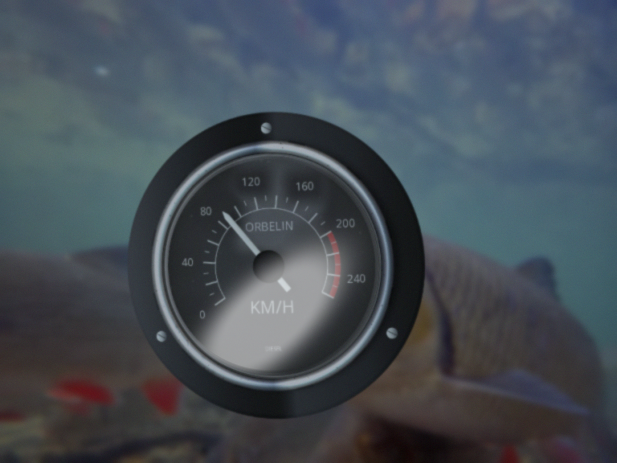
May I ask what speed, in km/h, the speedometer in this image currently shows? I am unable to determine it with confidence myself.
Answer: 90 km/h
